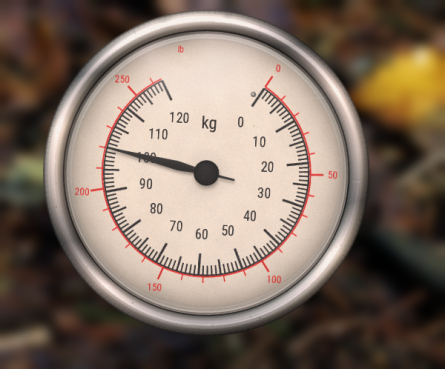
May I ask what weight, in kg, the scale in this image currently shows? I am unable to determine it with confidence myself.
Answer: 100 kg
